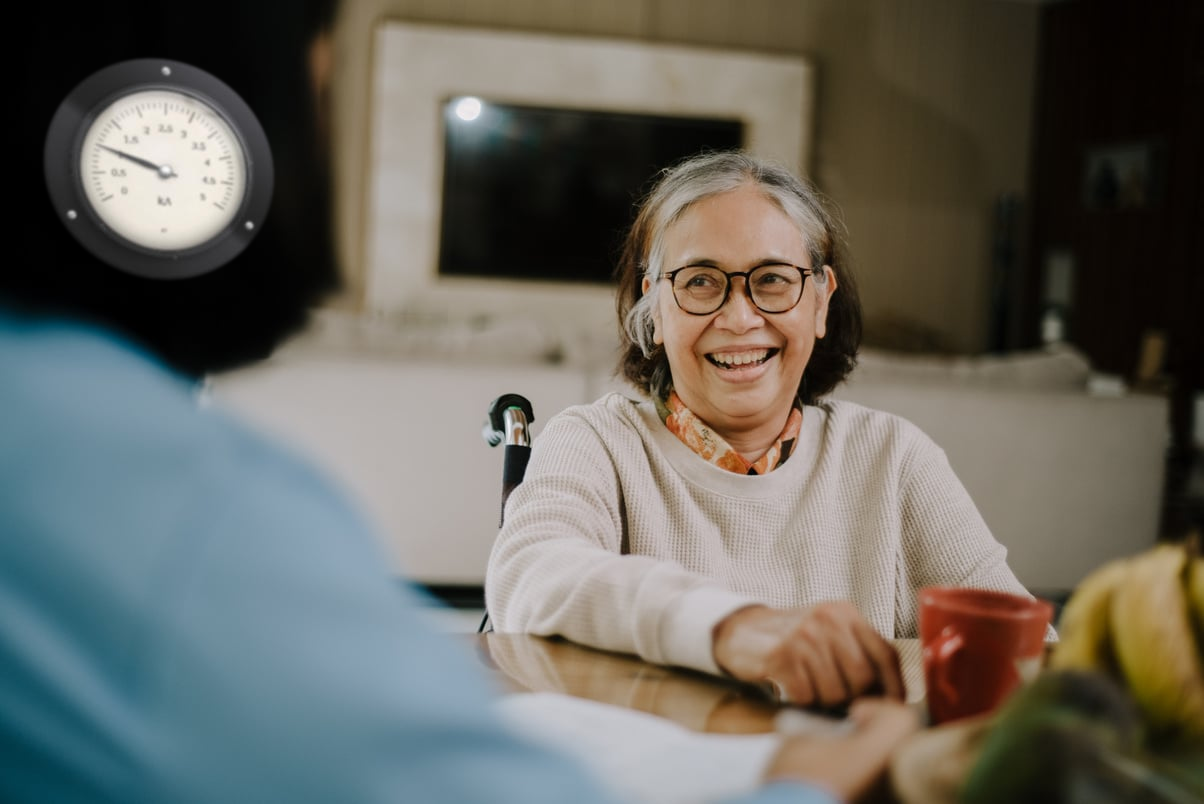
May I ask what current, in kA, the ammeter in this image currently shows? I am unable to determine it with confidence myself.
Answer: 1 kA
